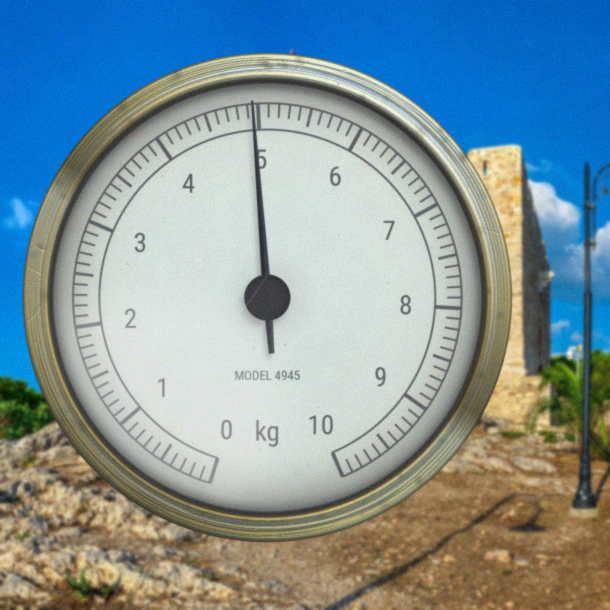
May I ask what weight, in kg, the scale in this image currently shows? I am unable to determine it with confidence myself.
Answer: 4.95 kg
